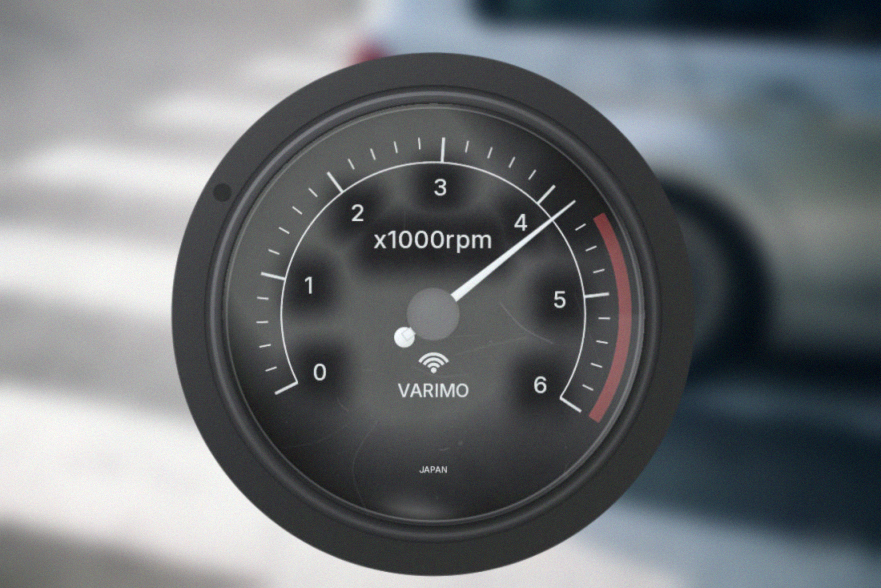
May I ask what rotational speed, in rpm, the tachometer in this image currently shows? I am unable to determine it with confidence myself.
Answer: 4200 rpm
